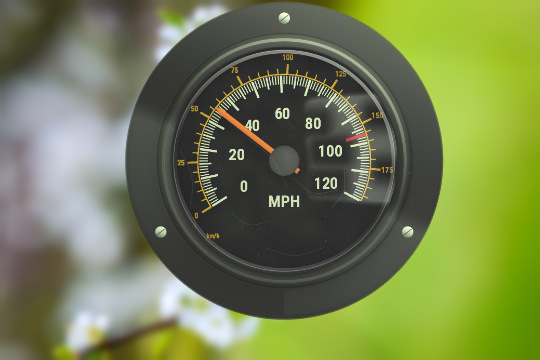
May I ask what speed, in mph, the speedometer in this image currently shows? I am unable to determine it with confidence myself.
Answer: 35 mph
